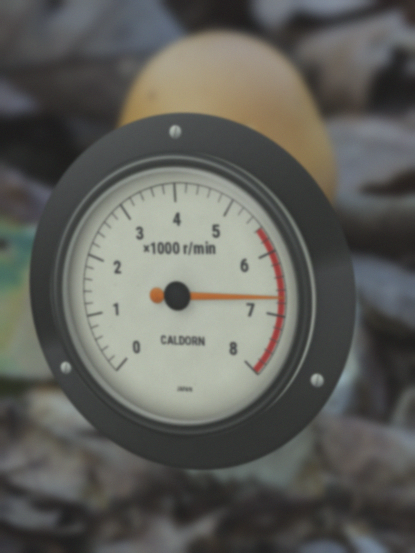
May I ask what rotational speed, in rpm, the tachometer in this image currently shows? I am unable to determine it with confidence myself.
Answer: 6700 rpm
